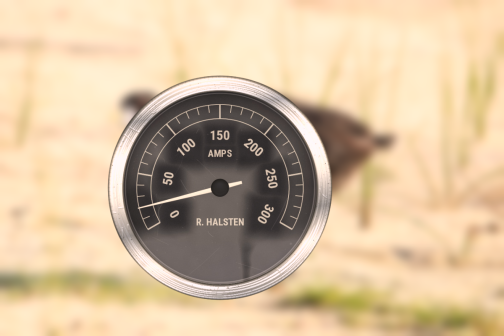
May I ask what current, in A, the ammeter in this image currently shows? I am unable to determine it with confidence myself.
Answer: 20 A
